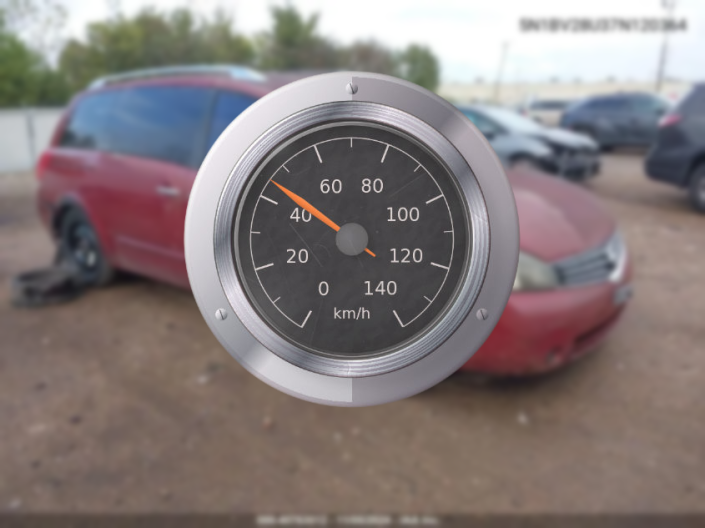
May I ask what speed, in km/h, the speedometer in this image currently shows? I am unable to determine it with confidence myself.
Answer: 45 km/h
